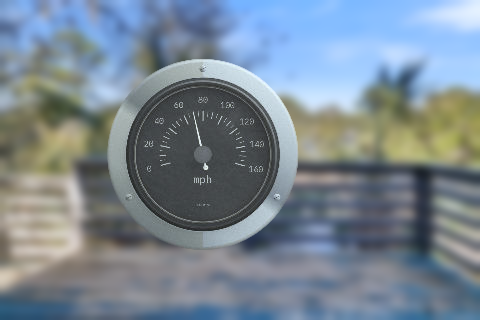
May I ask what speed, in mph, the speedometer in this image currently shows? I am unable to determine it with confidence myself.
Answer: 70 mph
